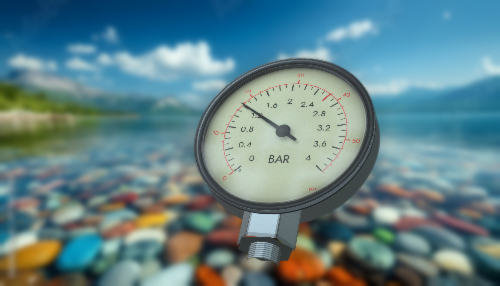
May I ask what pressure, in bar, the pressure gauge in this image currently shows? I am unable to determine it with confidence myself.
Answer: 1.2 bar
